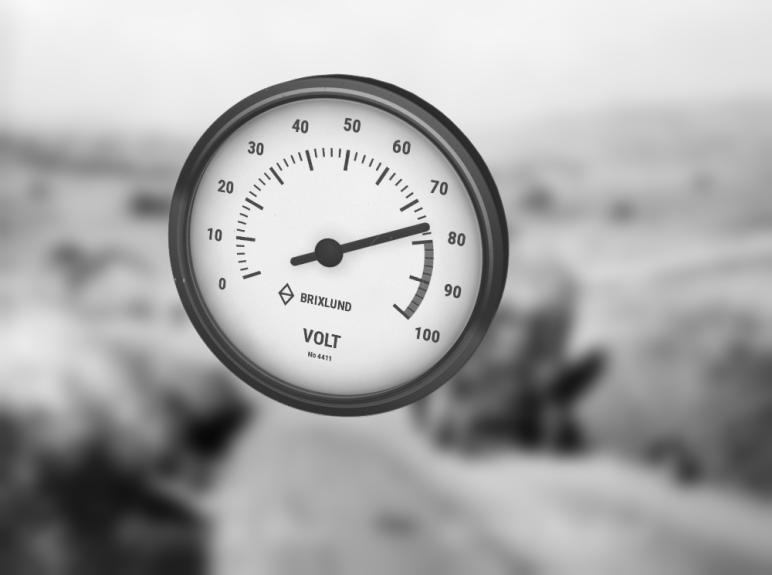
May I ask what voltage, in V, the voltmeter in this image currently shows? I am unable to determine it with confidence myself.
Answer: 76 V
